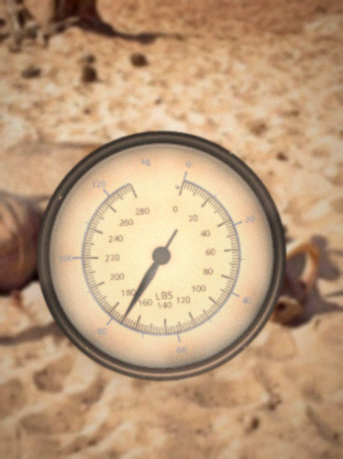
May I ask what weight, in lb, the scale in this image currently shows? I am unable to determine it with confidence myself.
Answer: 170 lb
